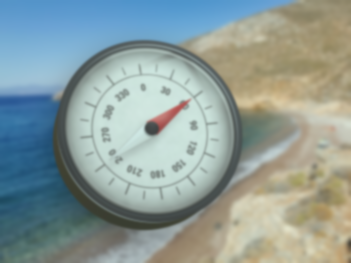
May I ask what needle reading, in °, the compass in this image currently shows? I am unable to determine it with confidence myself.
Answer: 60 °
